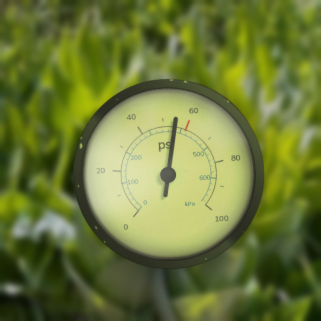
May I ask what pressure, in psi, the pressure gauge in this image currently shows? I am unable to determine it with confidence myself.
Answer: 55 psi
